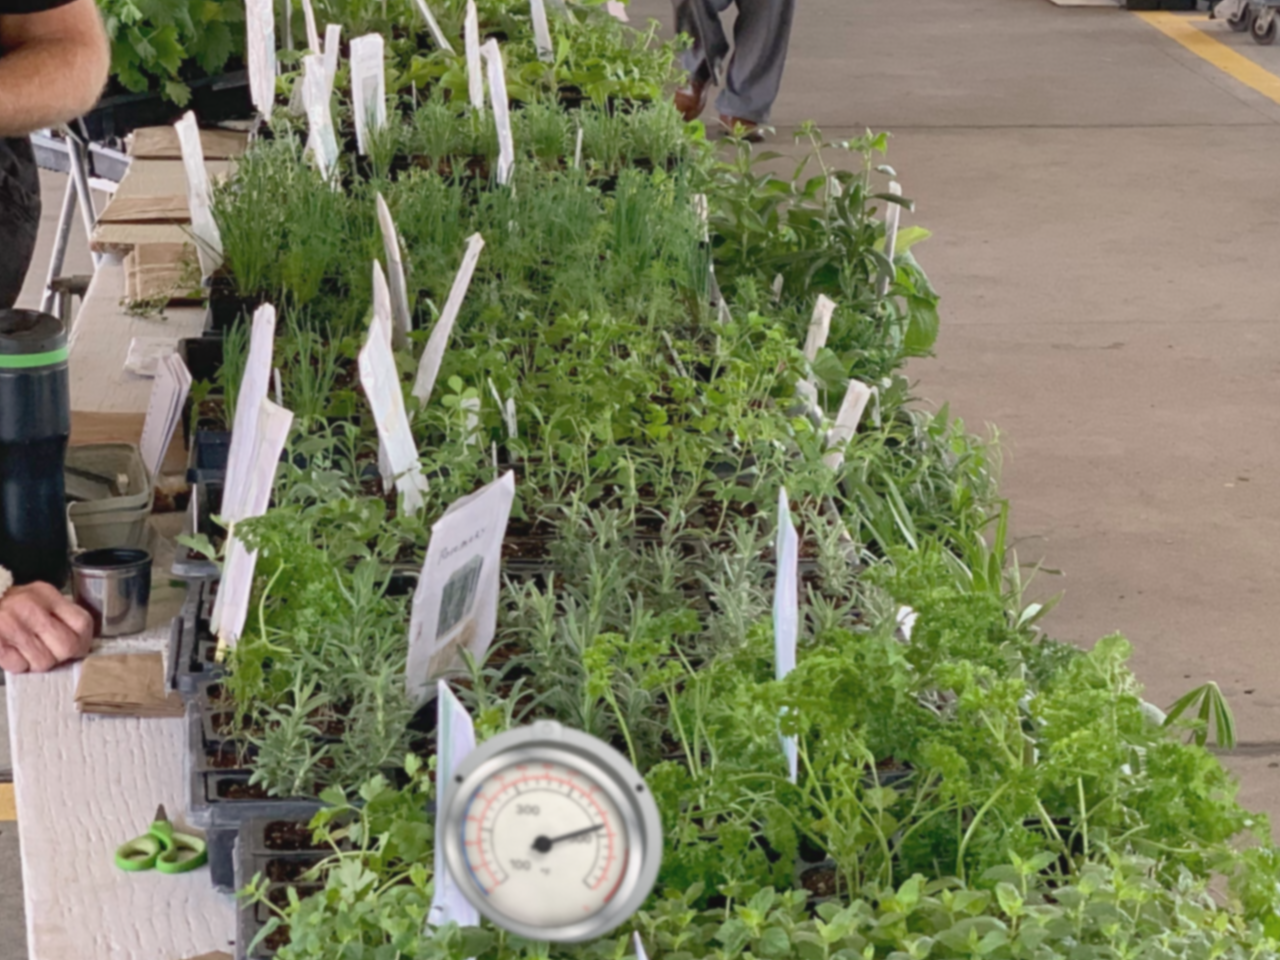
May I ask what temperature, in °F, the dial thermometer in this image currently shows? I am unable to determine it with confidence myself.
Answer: 480 °F
